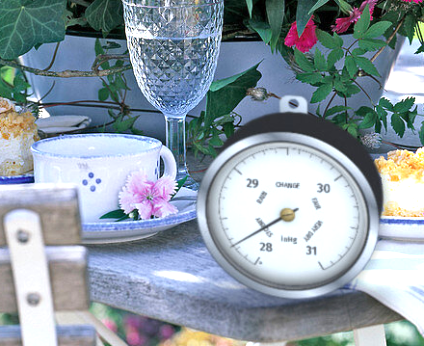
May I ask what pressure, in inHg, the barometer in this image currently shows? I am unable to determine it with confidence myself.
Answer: 28.25 inHg
